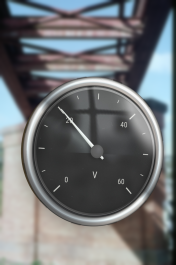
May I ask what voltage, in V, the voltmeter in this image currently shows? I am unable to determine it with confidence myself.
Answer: 20 V
